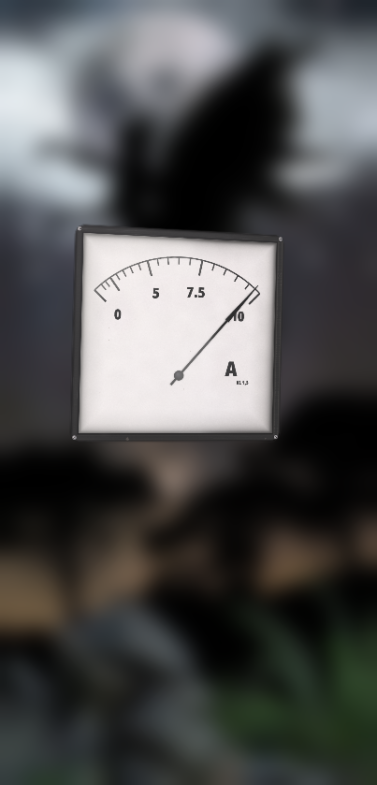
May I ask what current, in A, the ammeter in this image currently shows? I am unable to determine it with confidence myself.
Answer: 9.75 A
